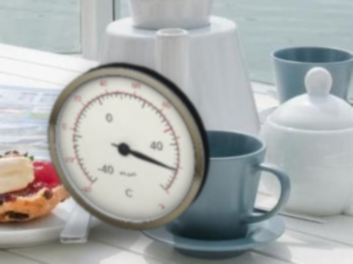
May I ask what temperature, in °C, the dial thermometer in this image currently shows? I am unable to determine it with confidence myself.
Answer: 50 °C
